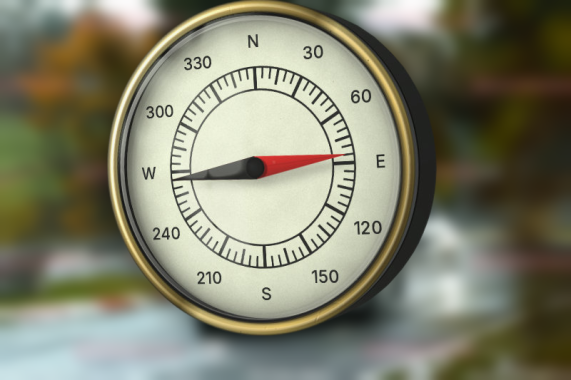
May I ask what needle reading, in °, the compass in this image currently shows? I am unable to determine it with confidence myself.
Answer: 85 °
